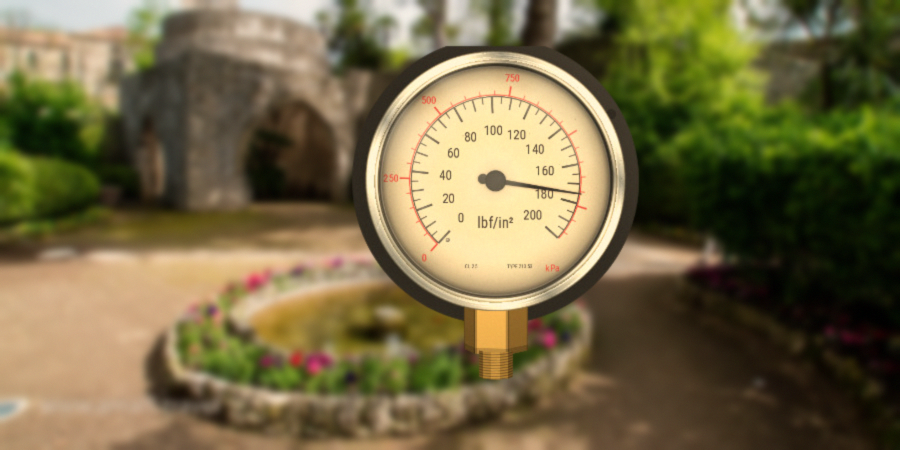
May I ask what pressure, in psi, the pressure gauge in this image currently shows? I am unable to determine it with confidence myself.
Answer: 175 psi
